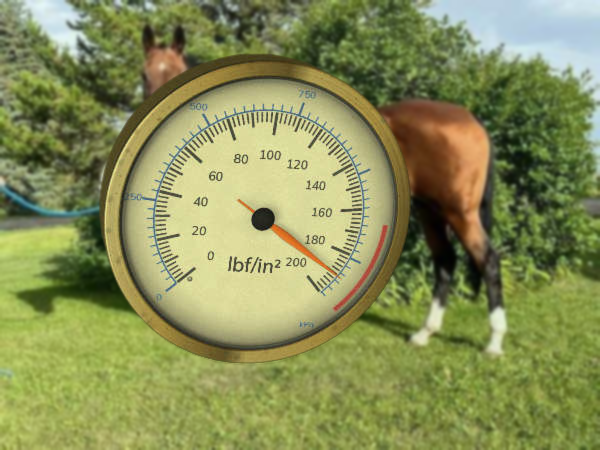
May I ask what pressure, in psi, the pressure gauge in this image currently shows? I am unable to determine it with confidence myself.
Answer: 190 psi
